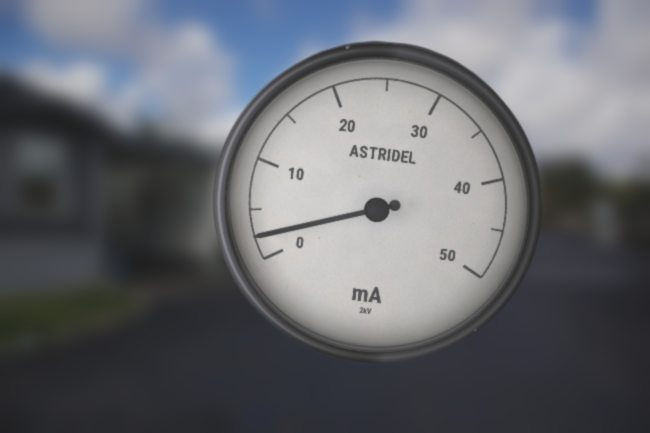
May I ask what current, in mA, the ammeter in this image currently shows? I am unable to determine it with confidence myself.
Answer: 2.5 mA
